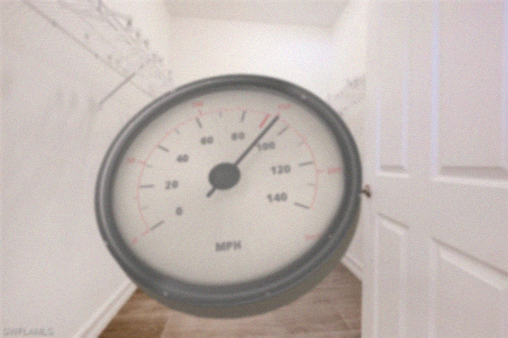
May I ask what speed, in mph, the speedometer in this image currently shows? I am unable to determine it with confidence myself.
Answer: 95 mph
